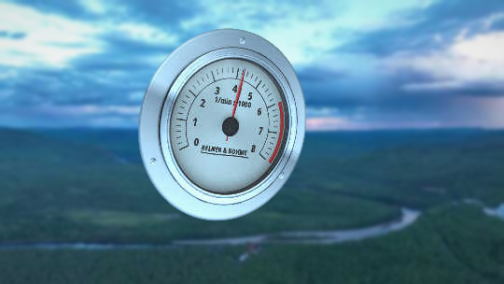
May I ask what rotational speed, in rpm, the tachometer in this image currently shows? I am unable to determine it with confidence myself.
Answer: 4200 rpm
